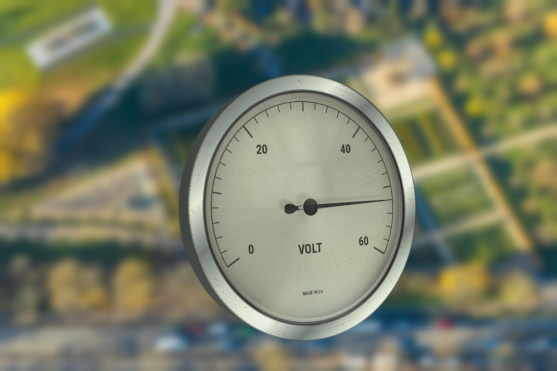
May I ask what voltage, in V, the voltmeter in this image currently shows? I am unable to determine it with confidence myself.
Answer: 52 V
